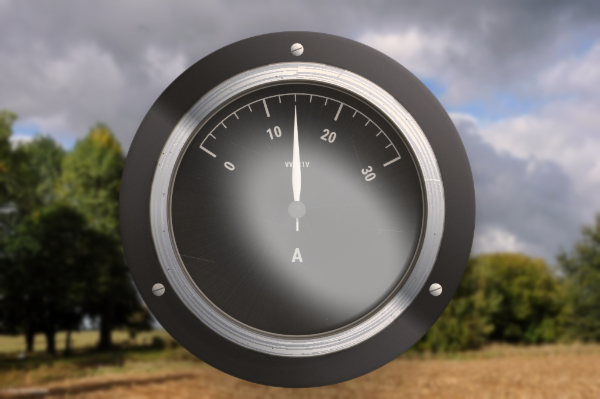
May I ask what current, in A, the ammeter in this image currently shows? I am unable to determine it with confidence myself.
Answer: 14 A
